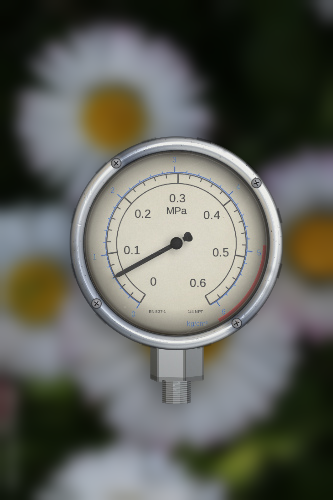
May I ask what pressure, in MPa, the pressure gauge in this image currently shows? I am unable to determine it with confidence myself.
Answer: 0.06 MPa
